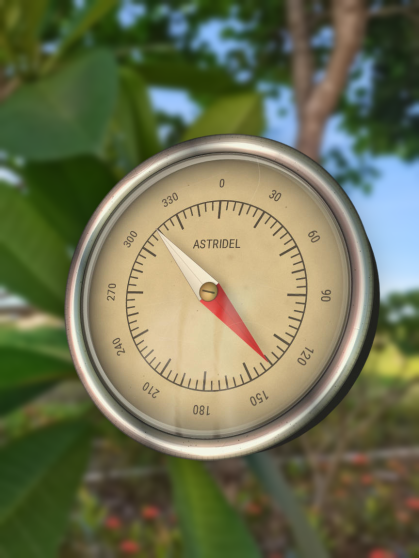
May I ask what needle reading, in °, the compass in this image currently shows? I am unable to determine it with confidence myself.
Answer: 135 °
